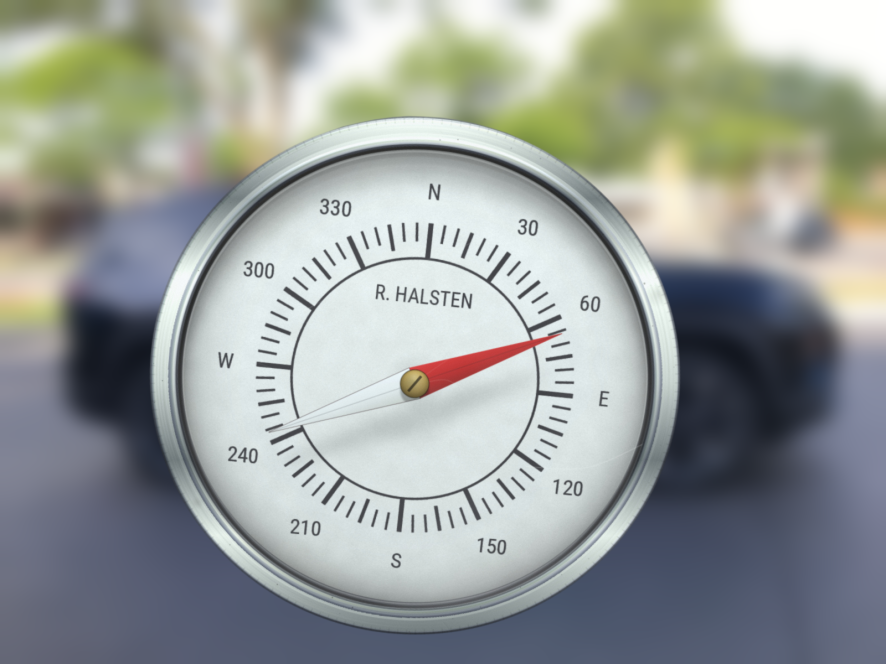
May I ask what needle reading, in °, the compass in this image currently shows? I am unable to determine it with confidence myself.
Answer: 65 °
